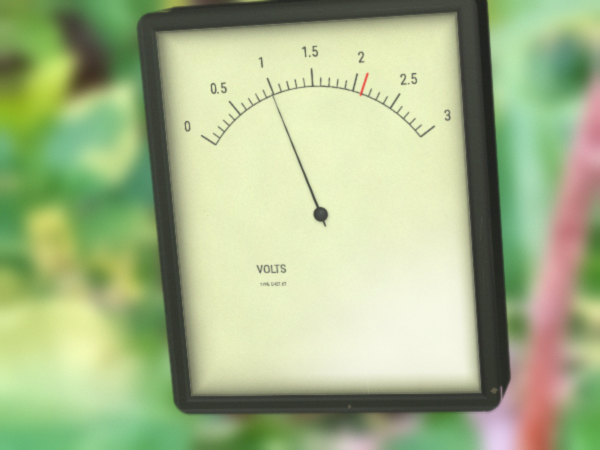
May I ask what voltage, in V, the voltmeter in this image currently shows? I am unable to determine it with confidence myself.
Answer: 1 V
